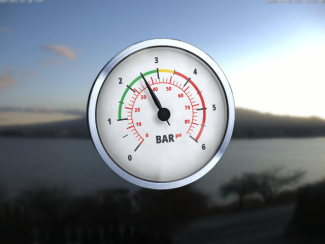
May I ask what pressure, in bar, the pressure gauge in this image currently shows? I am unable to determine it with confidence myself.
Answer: 2.5 bar
